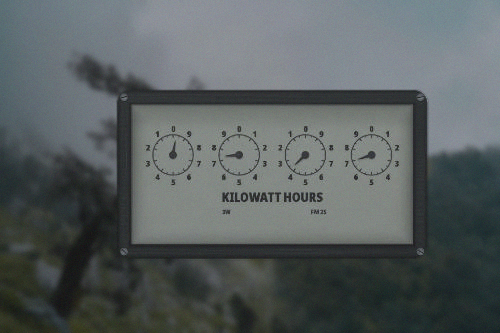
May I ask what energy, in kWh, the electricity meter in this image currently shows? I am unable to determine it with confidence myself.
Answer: 9737 kWh
